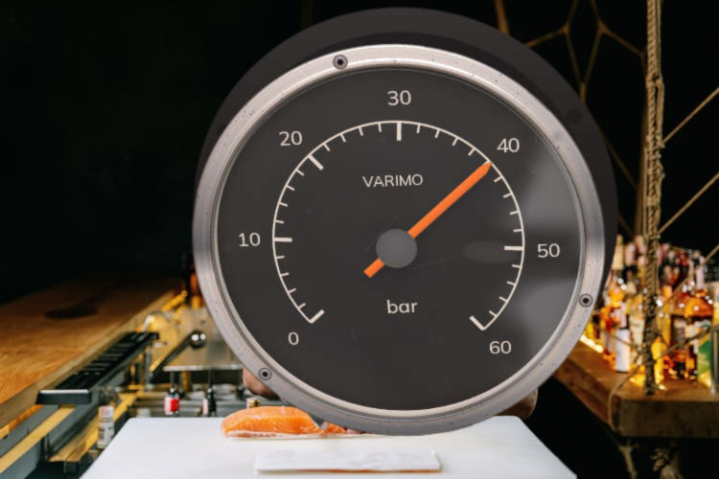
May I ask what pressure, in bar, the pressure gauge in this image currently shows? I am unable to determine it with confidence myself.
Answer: 40 bar
